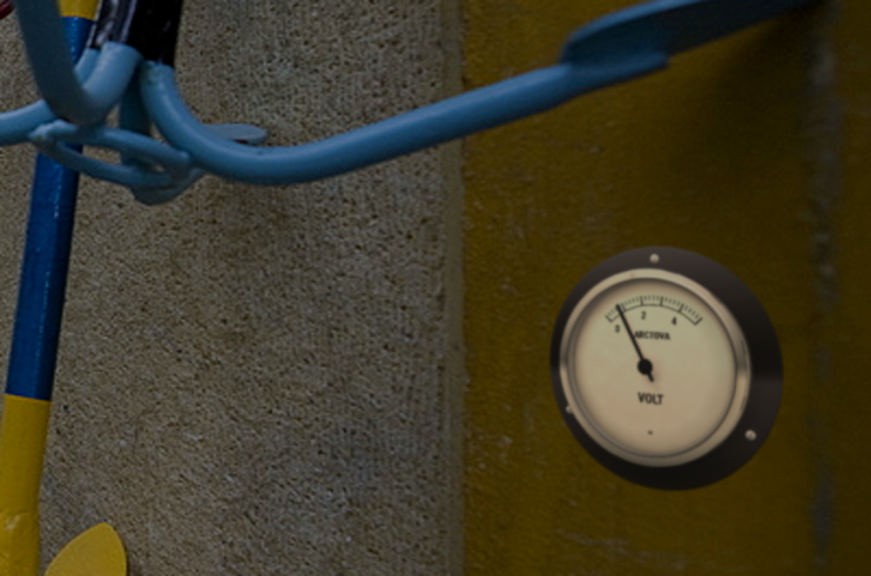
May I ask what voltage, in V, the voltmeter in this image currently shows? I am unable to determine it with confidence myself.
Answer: 1 V
